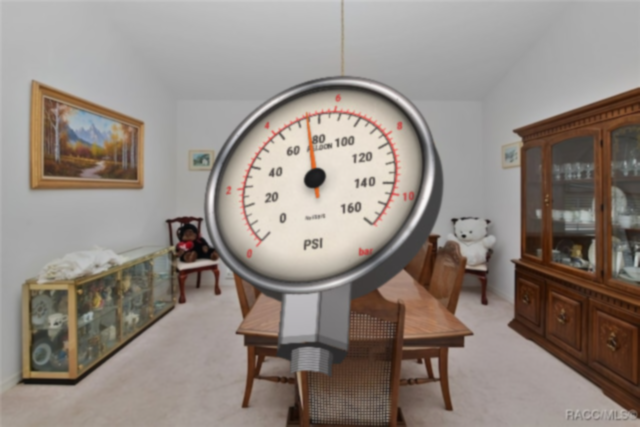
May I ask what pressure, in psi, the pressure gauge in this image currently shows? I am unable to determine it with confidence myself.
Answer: 75 psi
